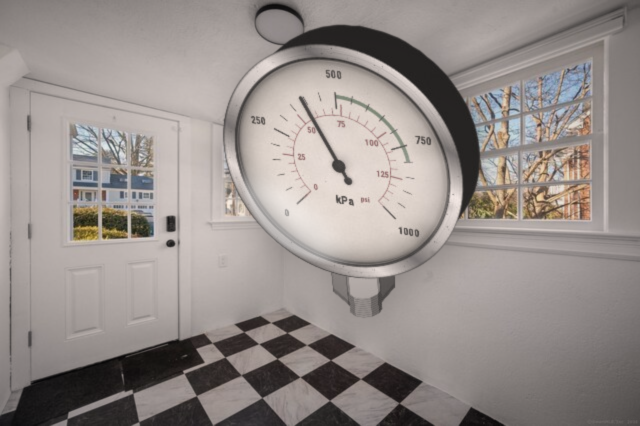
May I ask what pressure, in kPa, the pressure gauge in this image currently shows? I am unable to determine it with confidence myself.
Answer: 400 kPa
